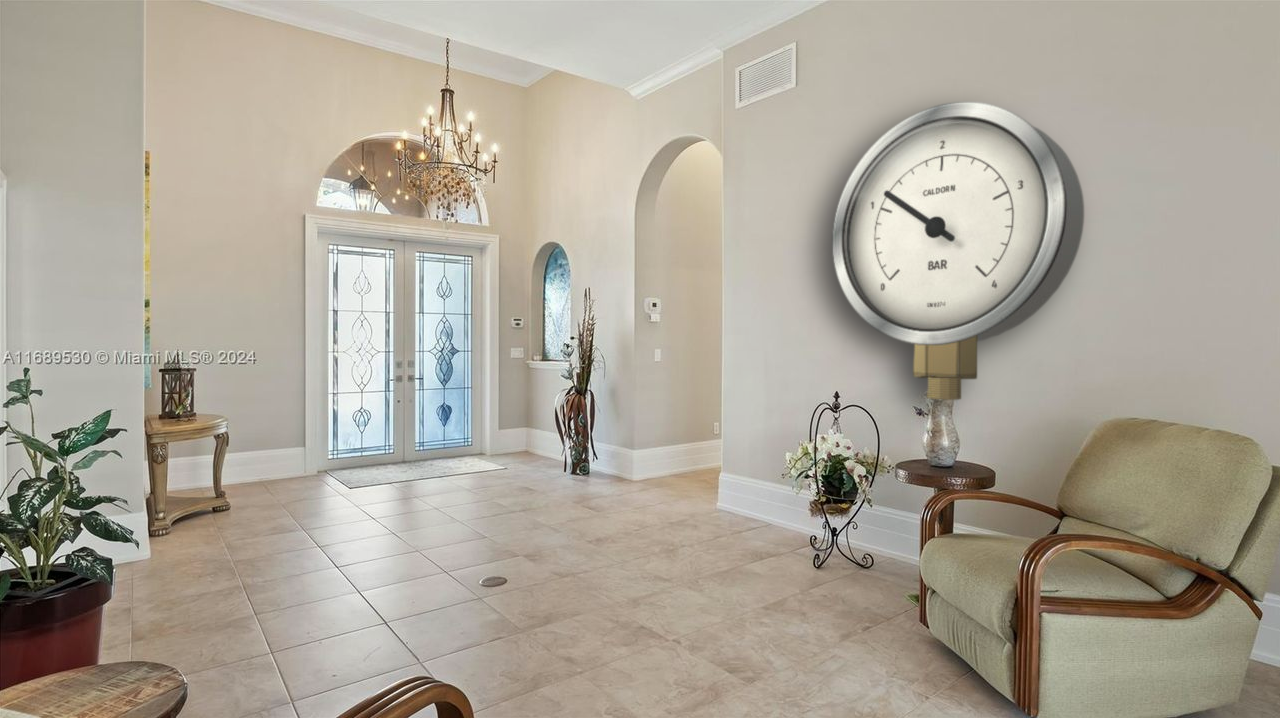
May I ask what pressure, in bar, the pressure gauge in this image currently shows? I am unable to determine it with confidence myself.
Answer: 1.2 bar
